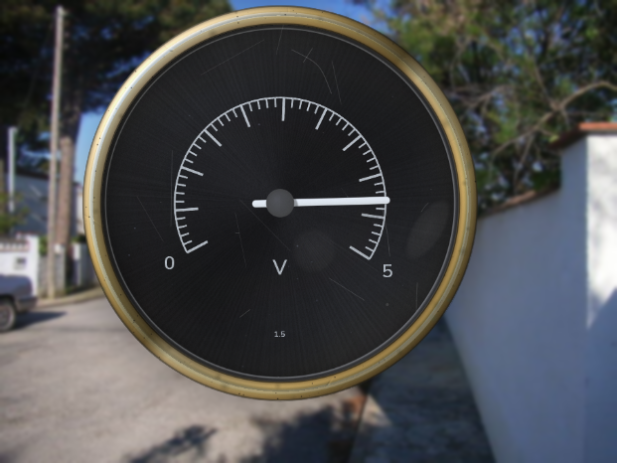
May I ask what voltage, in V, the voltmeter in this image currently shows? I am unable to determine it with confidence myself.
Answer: 4.3 V
